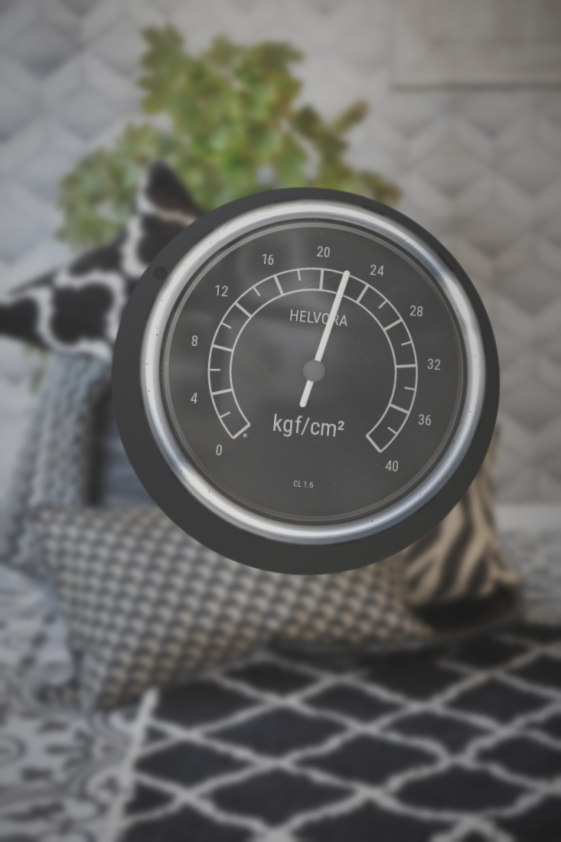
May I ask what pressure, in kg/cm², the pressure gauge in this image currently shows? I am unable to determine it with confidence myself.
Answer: 22 kg/cm²
